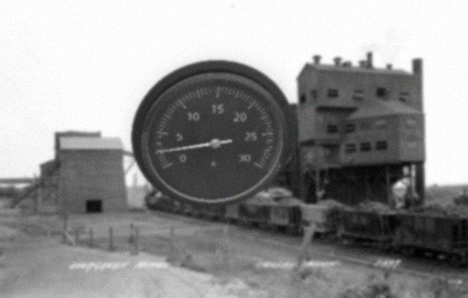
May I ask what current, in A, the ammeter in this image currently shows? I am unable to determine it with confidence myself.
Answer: 2.5 A
